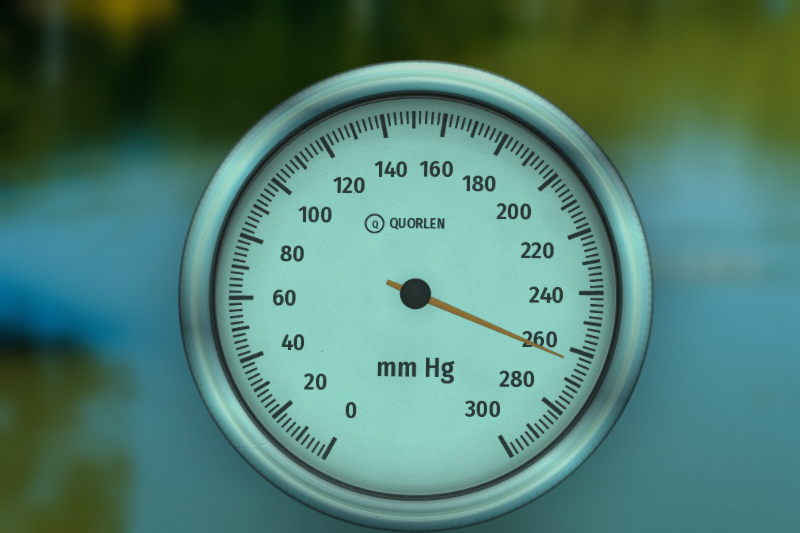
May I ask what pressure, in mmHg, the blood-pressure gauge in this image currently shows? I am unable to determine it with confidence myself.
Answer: 264 mmHg
